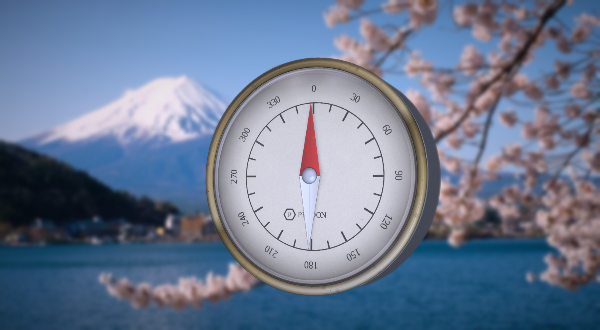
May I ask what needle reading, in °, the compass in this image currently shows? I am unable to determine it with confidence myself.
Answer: 0 °
